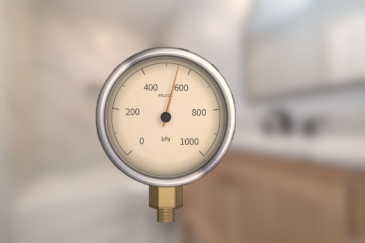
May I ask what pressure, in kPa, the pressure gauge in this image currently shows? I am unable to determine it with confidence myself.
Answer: 550 kPa
